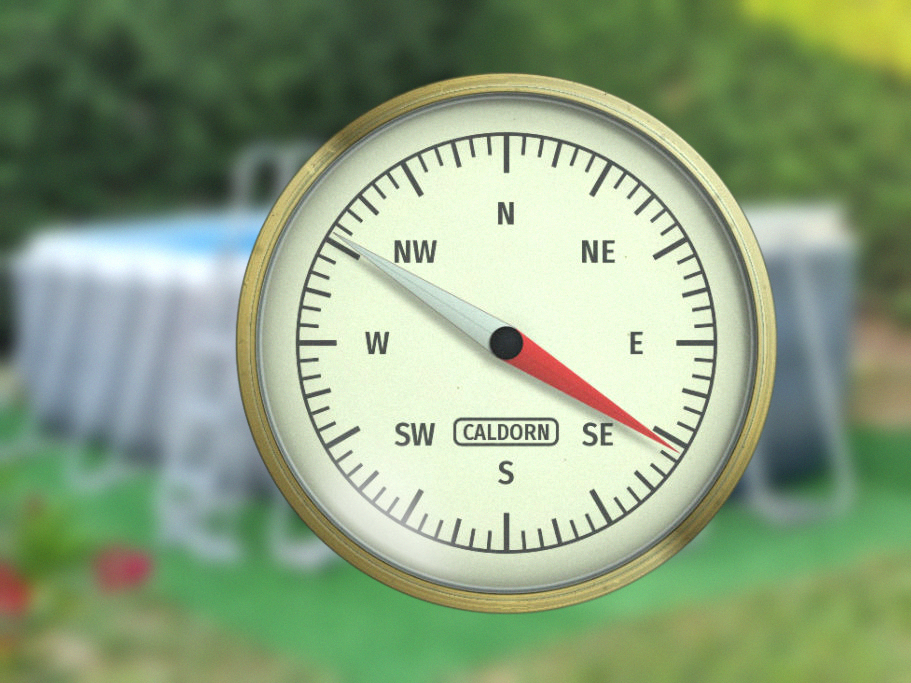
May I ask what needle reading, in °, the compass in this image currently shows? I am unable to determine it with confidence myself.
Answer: 122.5 °
